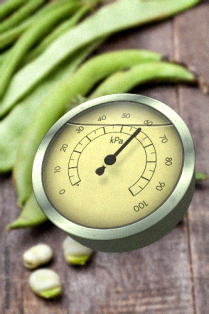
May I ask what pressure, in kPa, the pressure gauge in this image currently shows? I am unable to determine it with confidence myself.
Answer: 60 kPa
